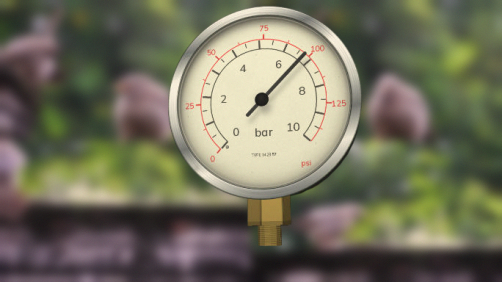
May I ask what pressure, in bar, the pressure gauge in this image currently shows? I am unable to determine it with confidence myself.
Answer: 6.75 bar
